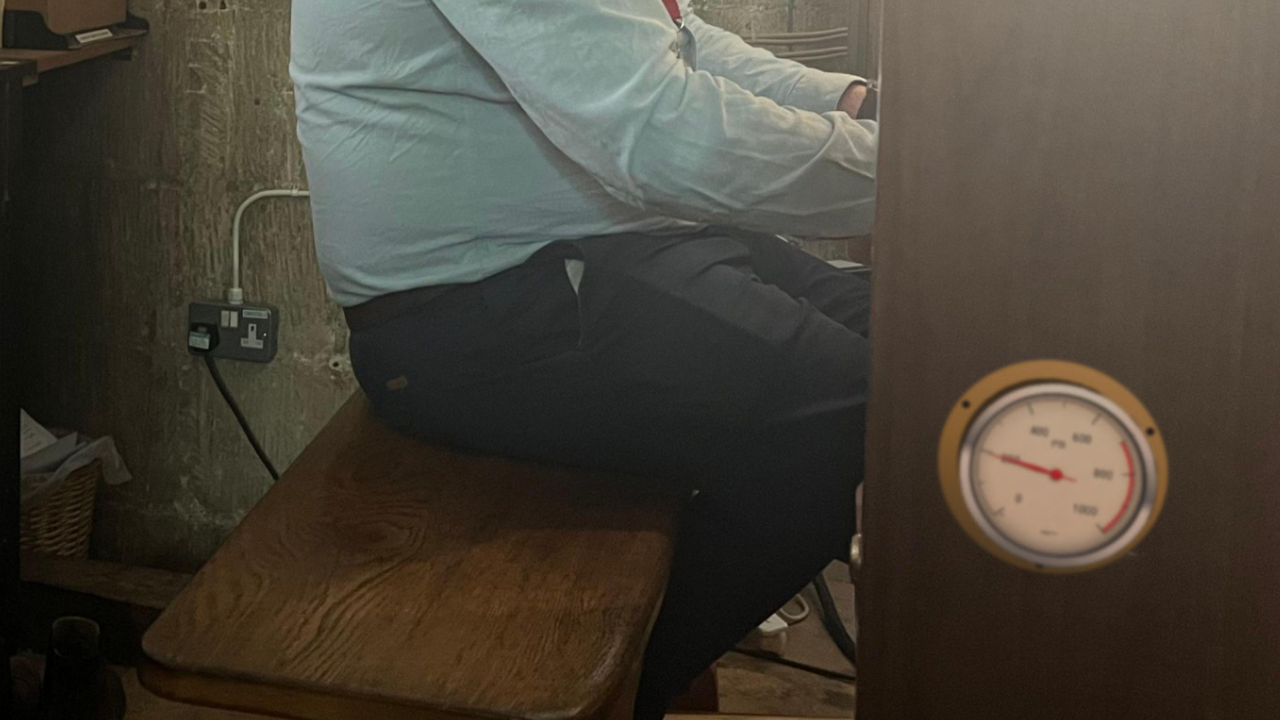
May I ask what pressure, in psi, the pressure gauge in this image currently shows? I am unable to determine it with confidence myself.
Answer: 200 psi
